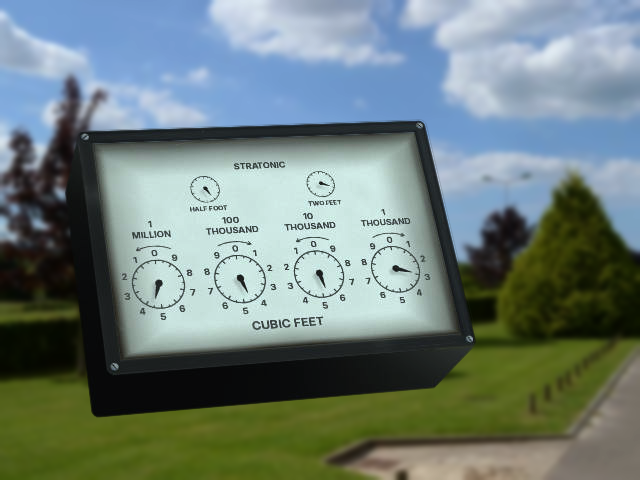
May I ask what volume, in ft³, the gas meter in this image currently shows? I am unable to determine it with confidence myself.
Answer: 445300 ft³
